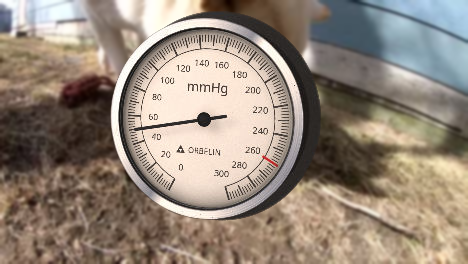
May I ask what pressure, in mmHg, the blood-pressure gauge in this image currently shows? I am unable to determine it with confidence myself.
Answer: 50 mmHg
